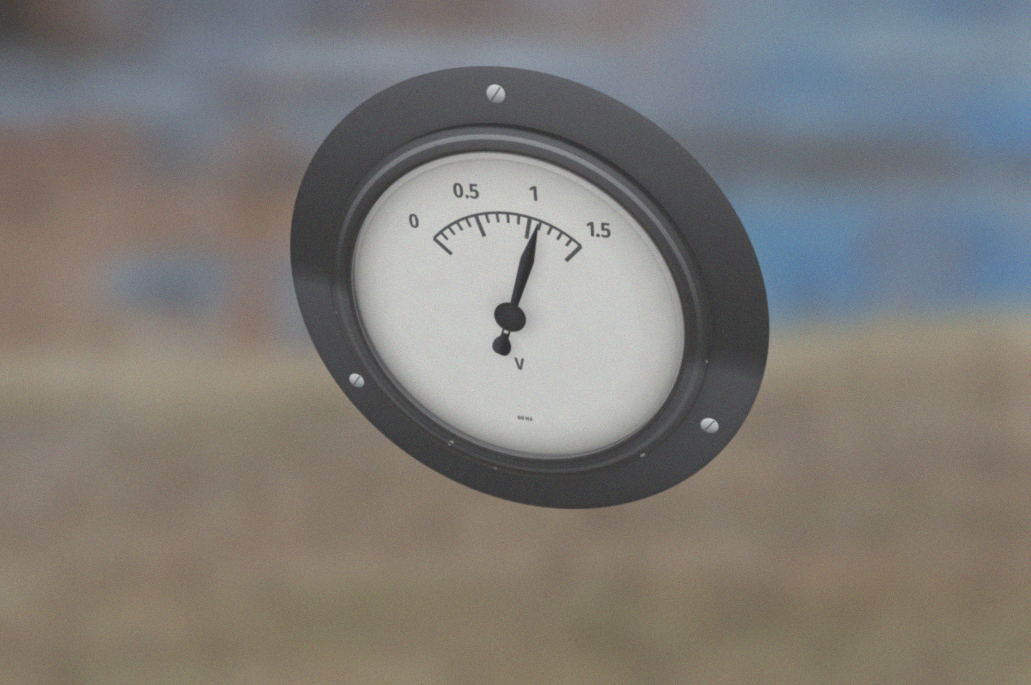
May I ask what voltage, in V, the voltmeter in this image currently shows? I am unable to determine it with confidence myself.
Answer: 1.1 V
